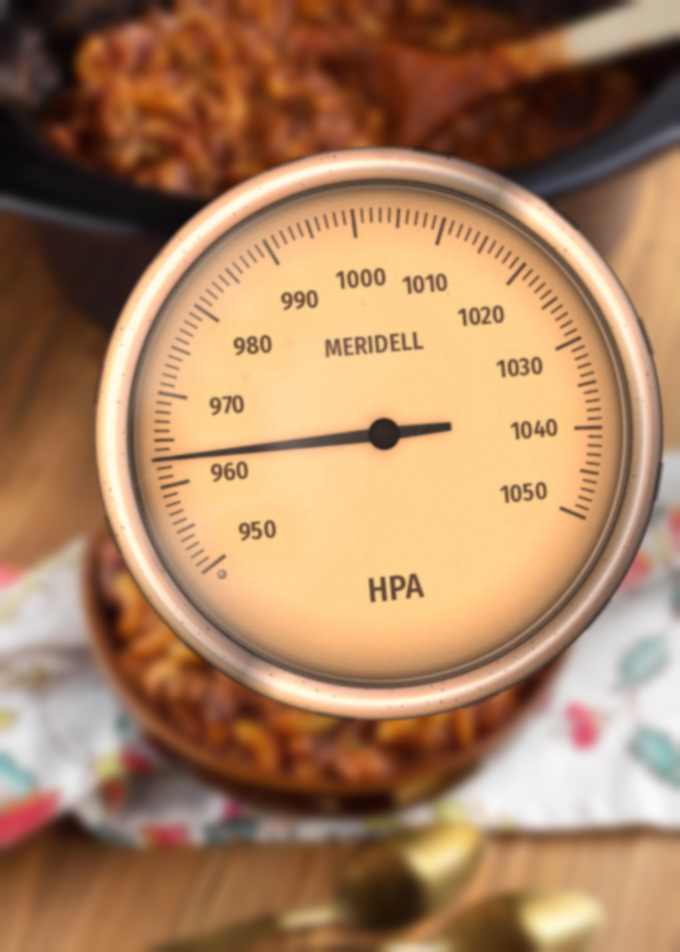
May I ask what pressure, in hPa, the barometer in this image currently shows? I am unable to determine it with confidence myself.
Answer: 963 hPa
